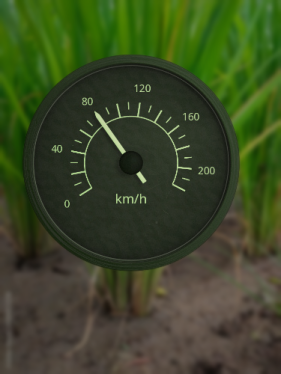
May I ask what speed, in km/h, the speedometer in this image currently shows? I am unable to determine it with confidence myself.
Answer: 80 km/h
